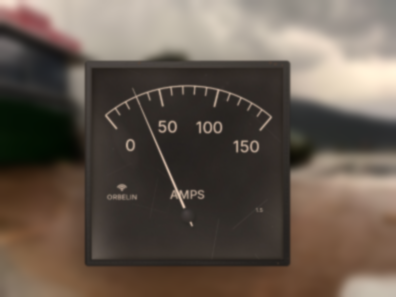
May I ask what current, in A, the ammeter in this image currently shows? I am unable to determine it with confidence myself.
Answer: 30 A
